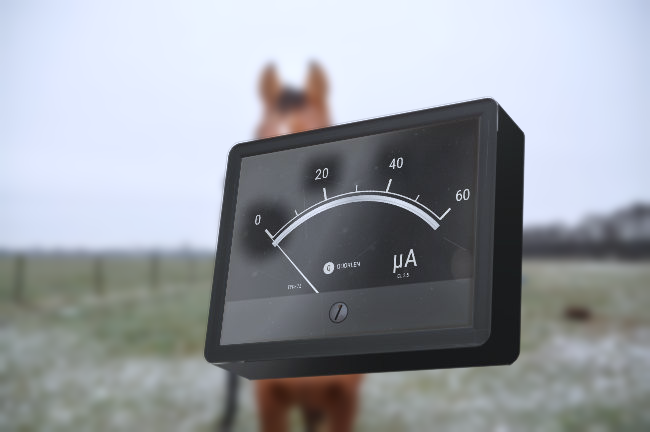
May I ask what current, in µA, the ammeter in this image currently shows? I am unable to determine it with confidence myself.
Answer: 0 µA
